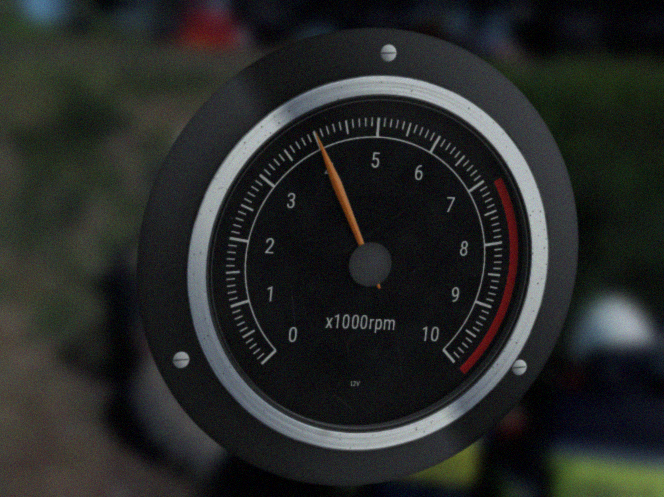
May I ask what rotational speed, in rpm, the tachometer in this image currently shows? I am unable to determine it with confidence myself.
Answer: 4000 rpm
